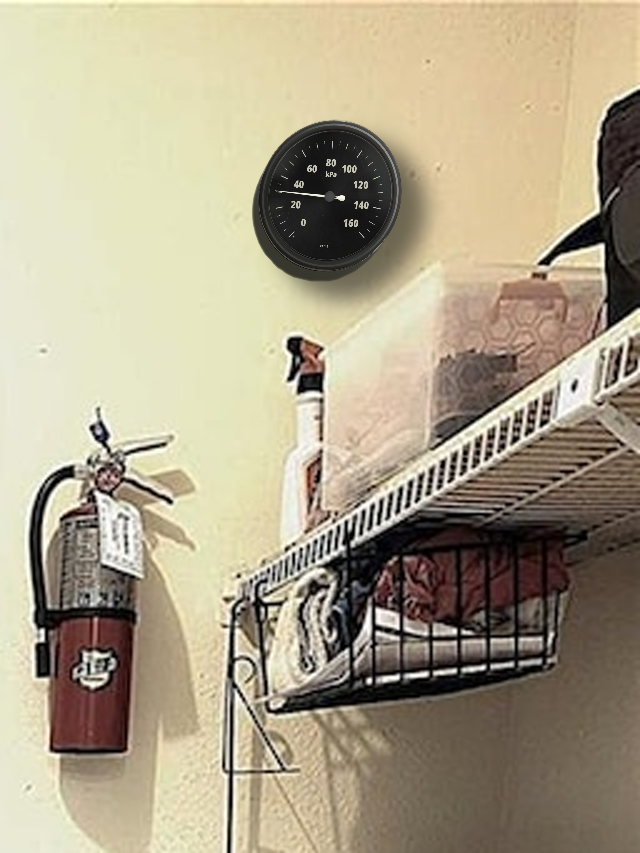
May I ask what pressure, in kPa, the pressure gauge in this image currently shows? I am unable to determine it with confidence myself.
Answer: 30 kPa
